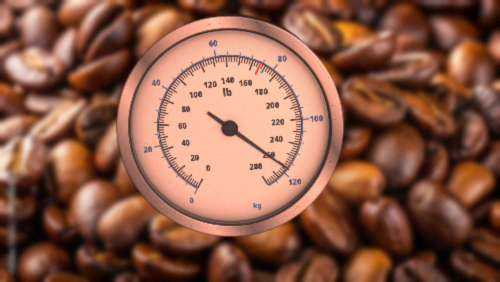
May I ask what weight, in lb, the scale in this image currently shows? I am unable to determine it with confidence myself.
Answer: 260 lb
